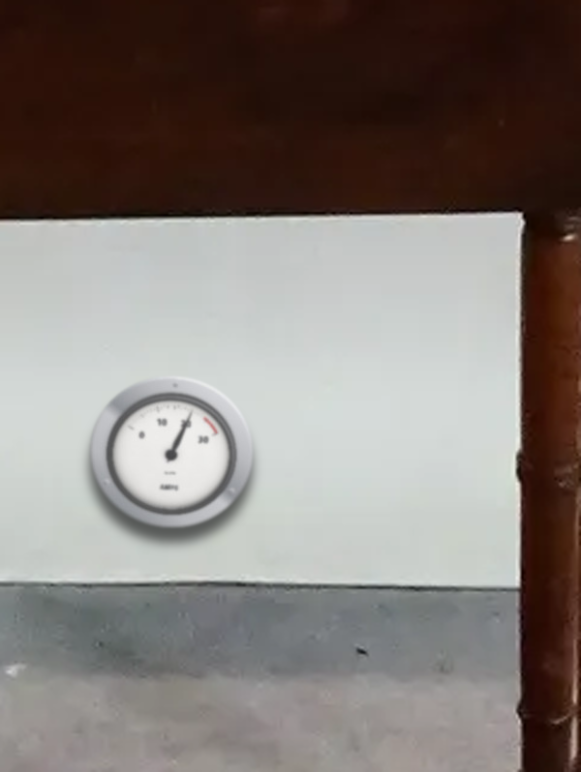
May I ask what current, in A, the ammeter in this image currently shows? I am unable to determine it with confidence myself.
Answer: 20 A
